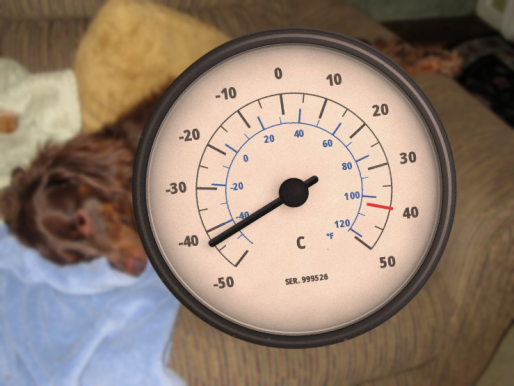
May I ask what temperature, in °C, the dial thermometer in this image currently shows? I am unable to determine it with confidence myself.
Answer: -42.5 °C
